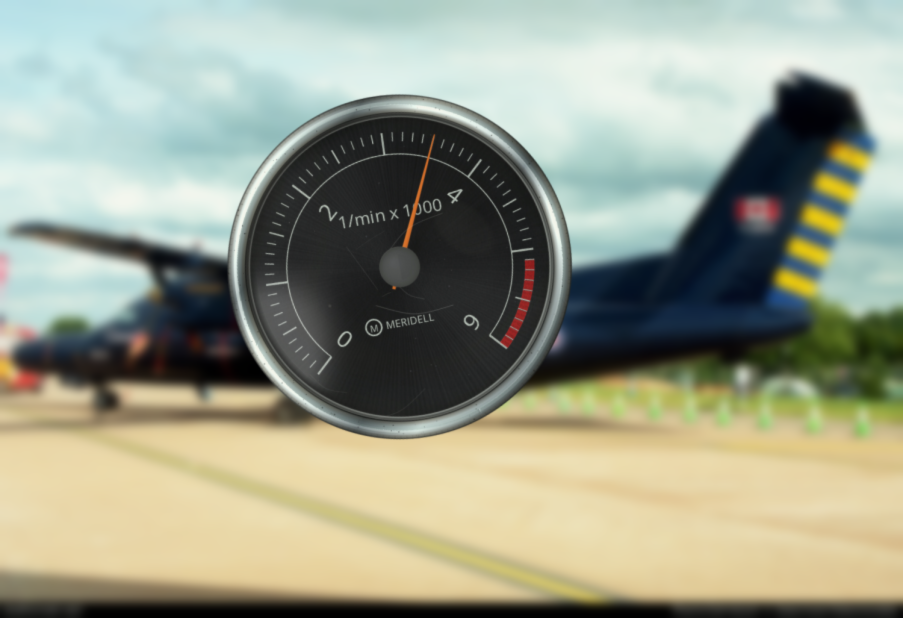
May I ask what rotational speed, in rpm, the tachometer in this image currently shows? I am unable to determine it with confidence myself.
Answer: 3500 rpm
